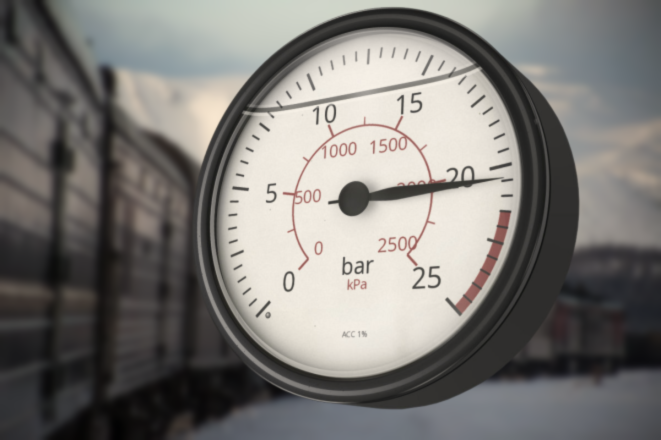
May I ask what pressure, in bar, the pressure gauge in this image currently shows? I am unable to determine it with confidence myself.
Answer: 20.5 bar
